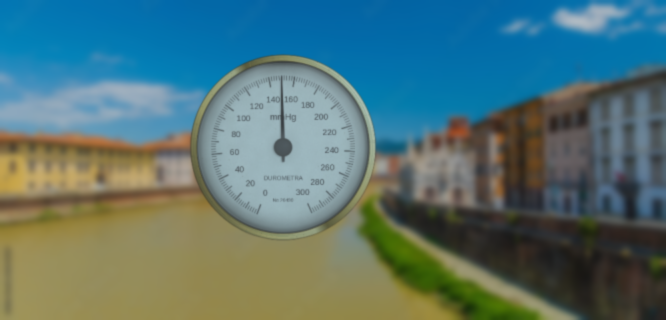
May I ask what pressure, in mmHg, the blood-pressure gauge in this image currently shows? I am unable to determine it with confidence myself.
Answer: 150 mmHg
